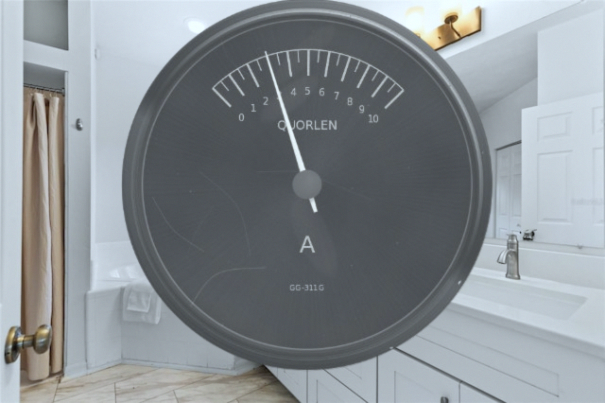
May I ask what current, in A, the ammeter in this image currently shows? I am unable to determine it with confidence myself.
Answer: 3 A
